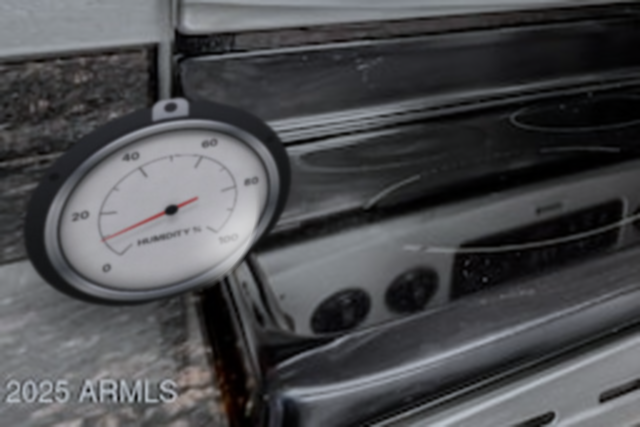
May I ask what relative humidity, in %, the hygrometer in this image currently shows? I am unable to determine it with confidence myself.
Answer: 10 %
